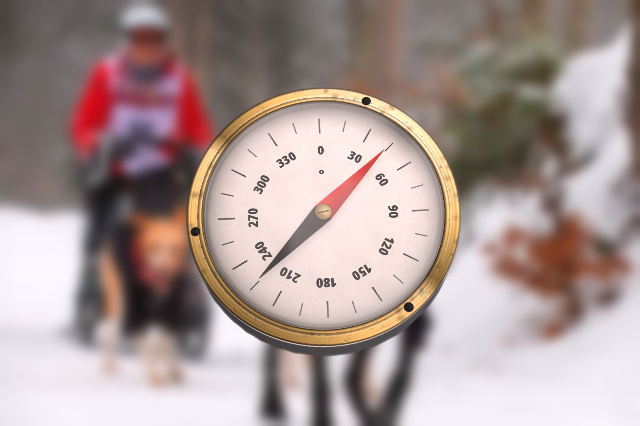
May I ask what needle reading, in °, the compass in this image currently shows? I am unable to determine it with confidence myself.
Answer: 45 °
